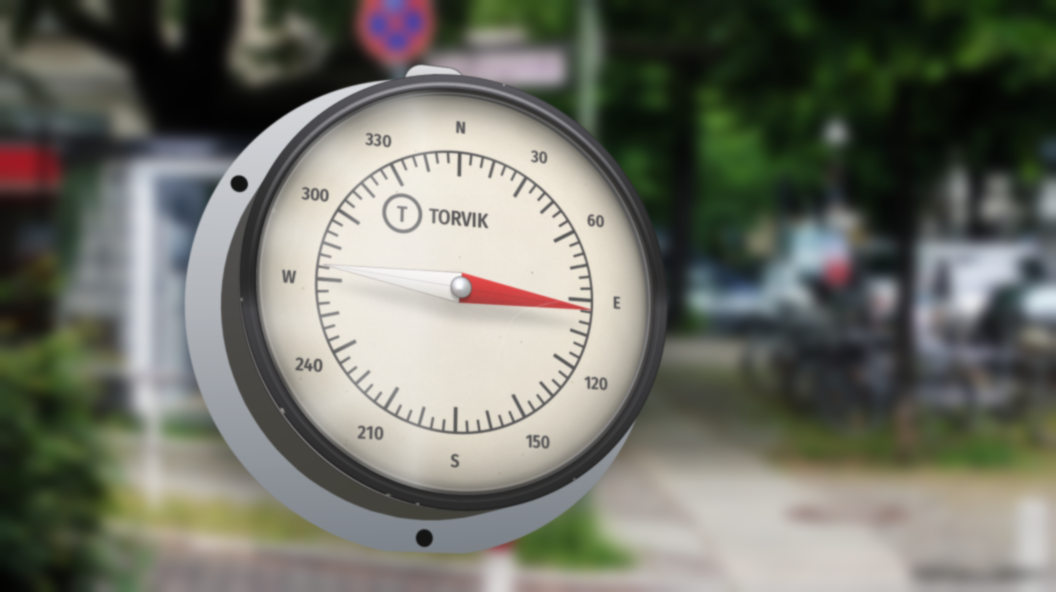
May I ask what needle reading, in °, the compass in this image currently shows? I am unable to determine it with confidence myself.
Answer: 95 °
